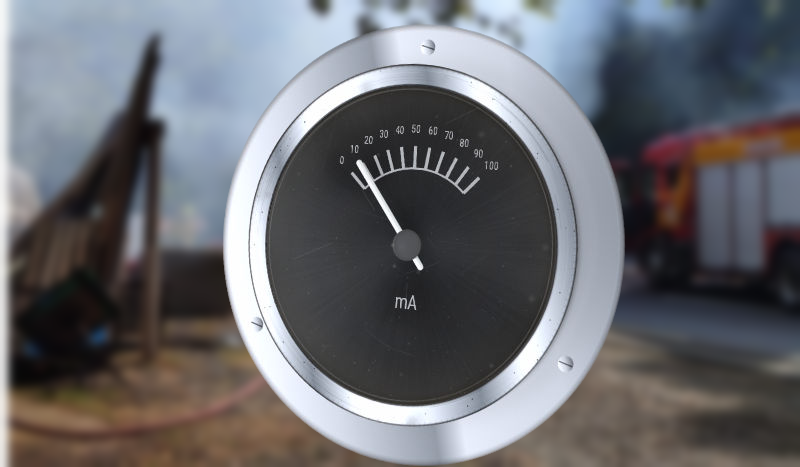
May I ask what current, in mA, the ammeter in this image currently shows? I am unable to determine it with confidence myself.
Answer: 10 mA
